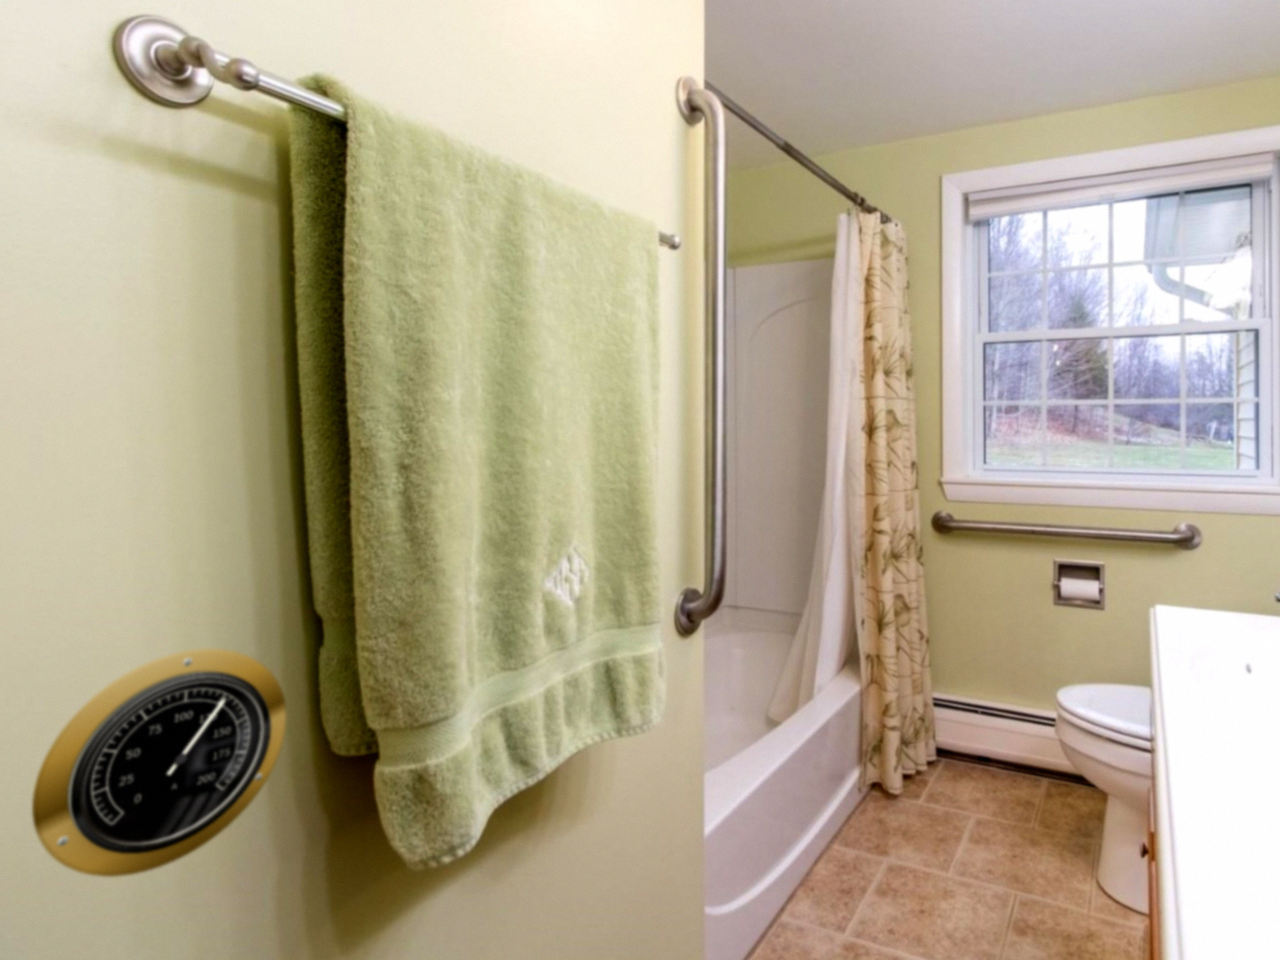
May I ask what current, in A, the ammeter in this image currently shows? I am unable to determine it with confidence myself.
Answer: 125 A
